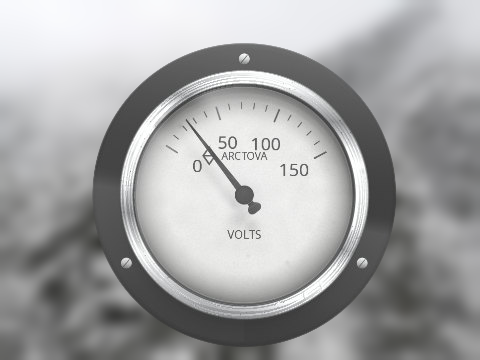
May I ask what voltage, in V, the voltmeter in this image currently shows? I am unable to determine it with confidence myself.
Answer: 25 V
